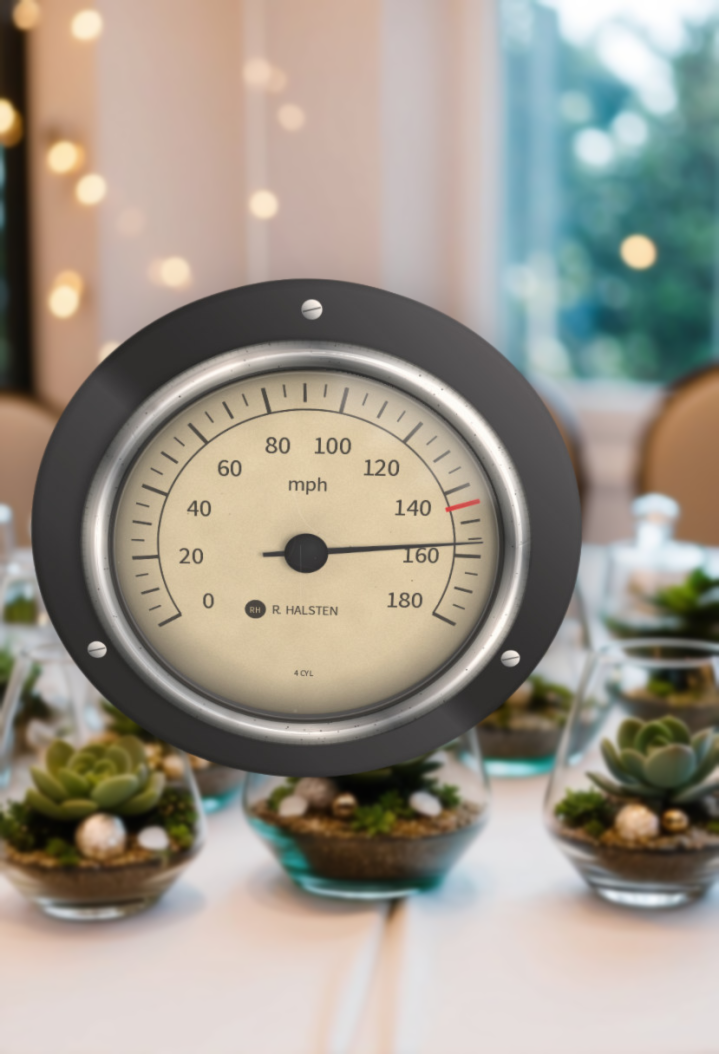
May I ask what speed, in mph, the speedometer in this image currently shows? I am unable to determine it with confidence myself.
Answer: 155 mph
